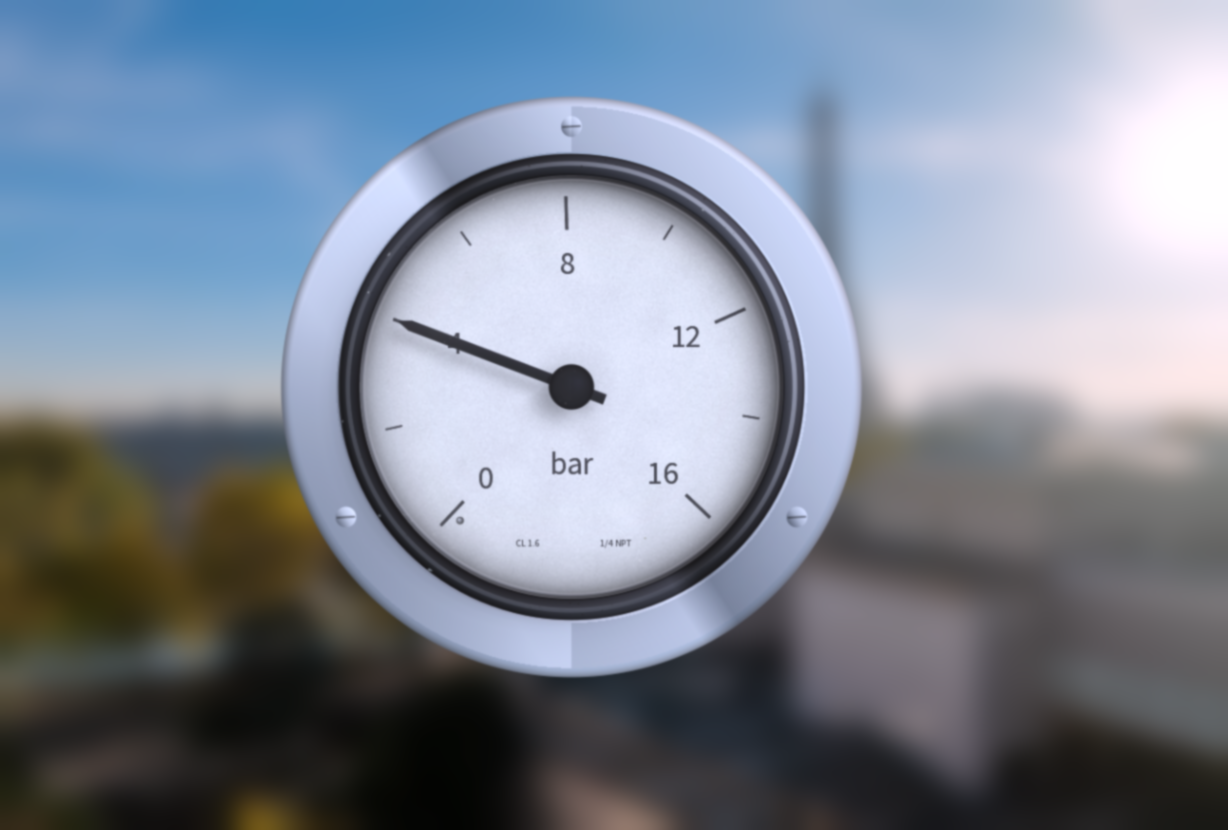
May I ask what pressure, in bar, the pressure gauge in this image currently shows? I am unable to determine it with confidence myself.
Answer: 4 bar
